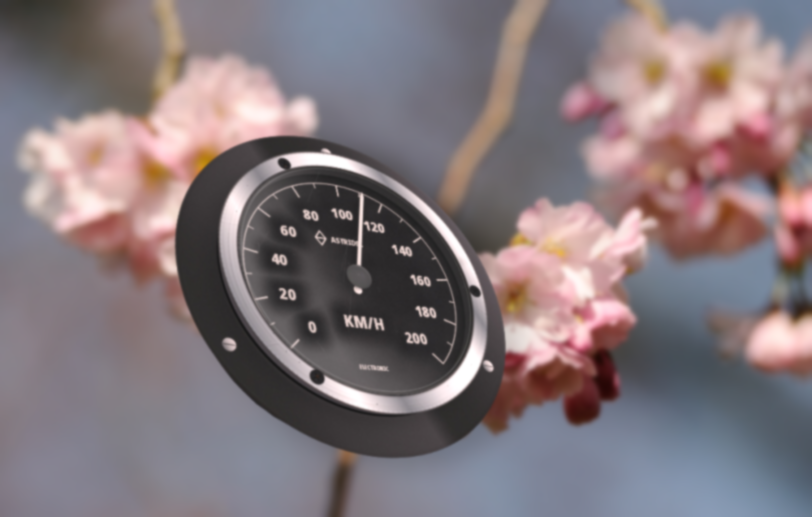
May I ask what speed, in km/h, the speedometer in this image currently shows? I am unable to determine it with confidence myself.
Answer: 110 km/h
